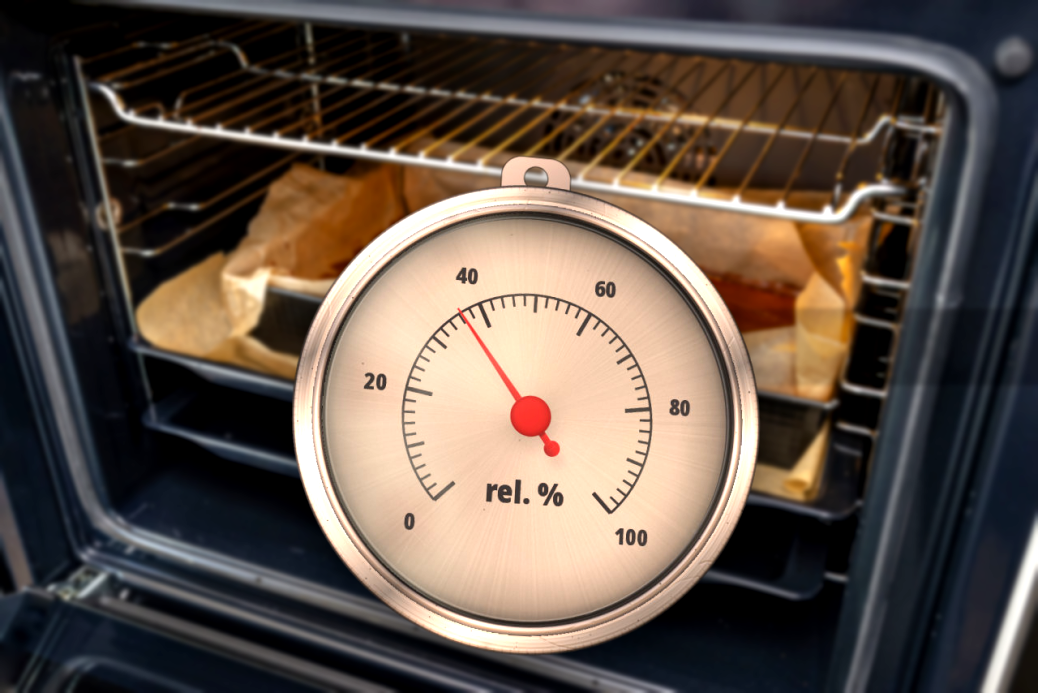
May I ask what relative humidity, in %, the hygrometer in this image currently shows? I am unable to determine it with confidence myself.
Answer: 36 %
